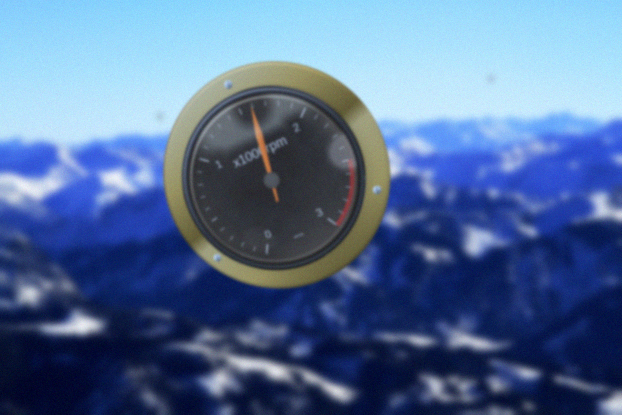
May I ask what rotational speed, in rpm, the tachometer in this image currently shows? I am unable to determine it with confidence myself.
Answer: 1600 rpm
